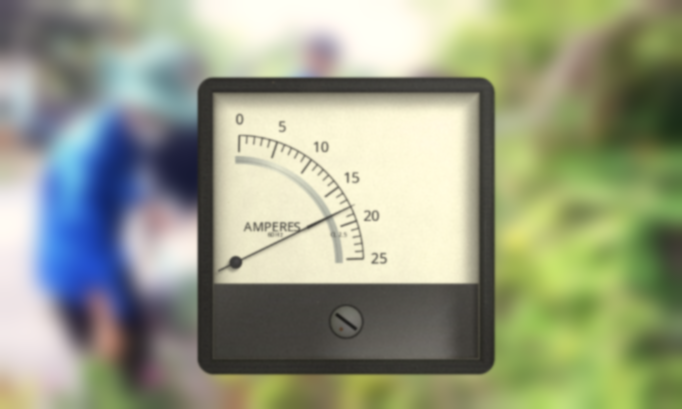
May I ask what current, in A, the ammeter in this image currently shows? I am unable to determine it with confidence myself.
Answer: 18 A
